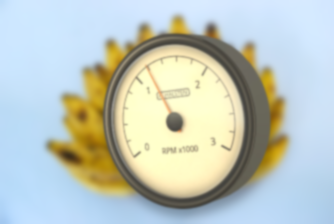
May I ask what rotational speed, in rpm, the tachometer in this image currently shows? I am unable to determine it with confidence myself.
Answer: 1200 rpm
